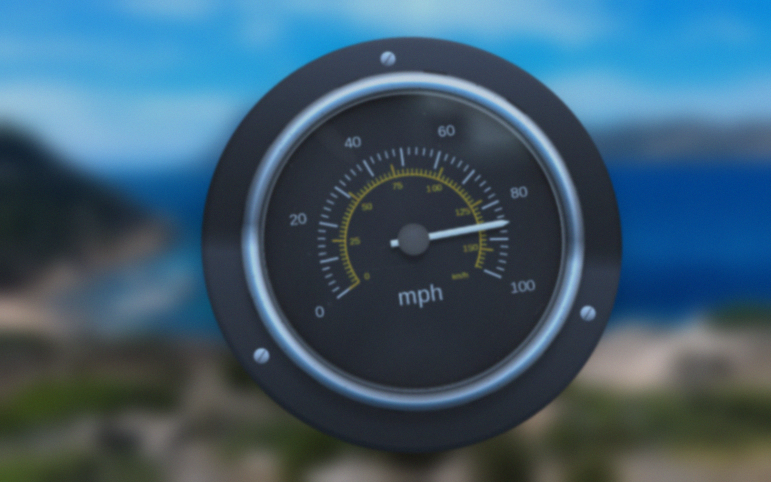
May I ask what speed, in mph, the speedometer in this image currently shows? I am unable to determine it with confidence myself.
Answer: 86 mph
